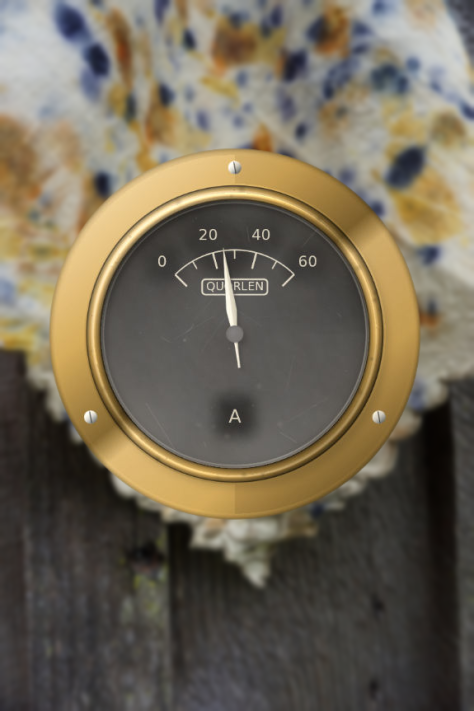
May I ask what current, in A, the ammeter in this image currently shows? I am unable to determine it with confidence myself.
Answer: 25 A
